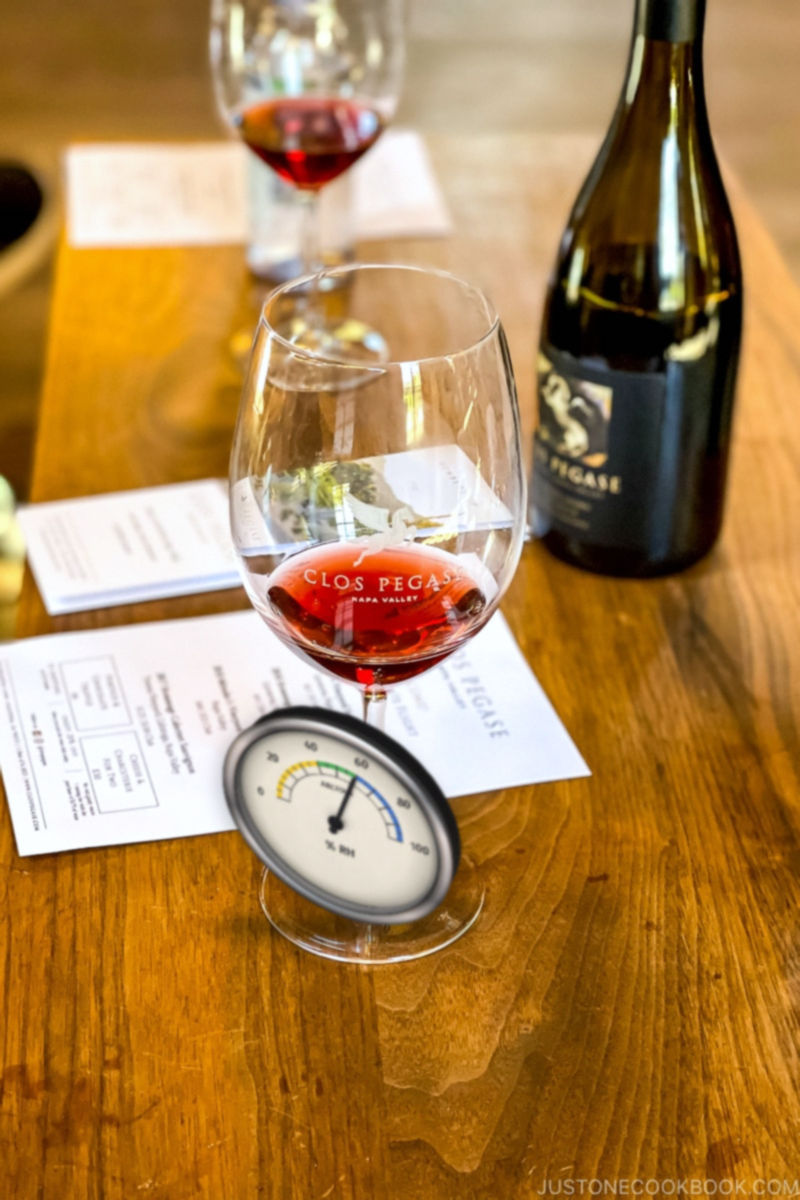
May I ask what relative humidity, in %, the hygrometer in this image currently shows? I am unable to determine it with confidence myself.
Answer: 60 %
